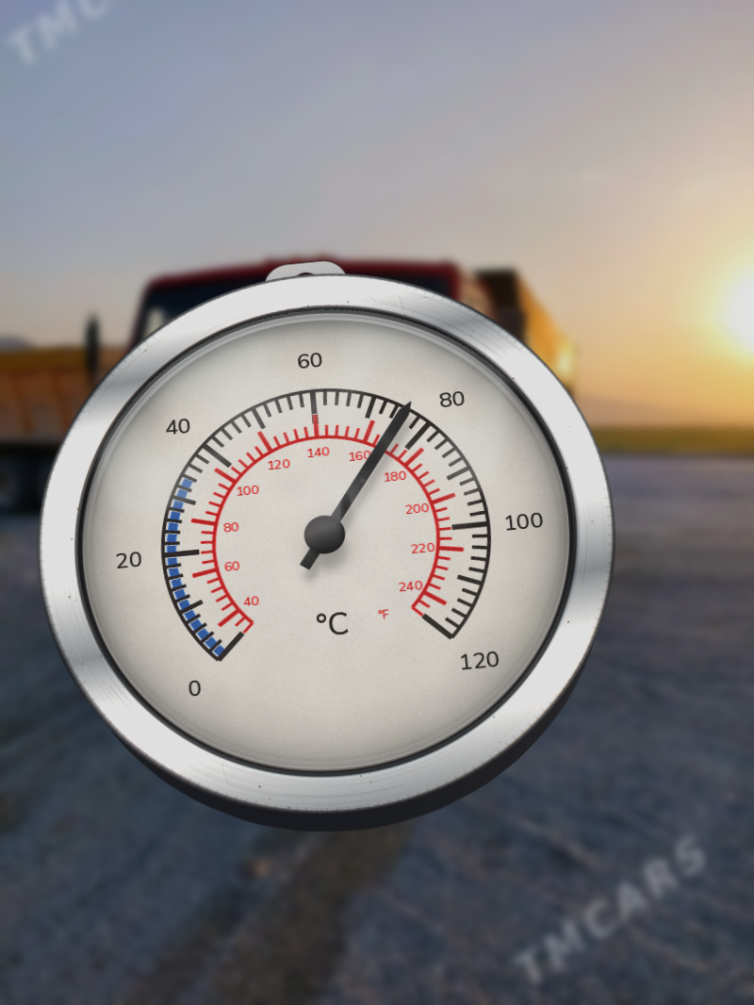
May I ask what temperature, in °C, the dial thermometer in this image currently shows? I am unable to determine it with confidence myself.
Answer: 76 °C
